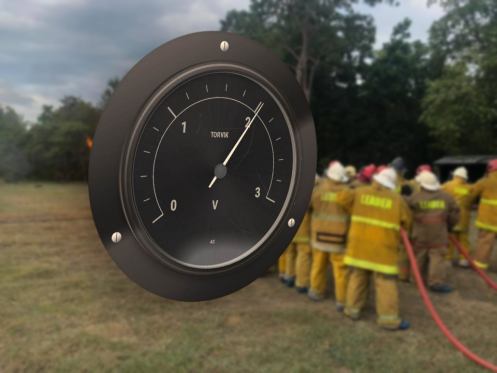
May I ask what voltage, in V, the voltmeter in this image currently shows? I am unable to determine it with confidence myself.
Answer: 2 V
